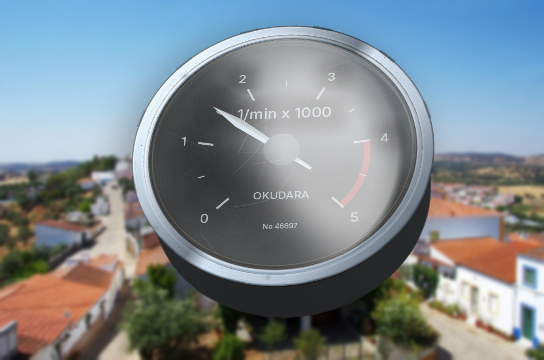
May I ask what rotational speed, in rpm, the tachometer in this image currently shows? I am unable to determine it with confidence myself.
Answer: 1500 rpm
